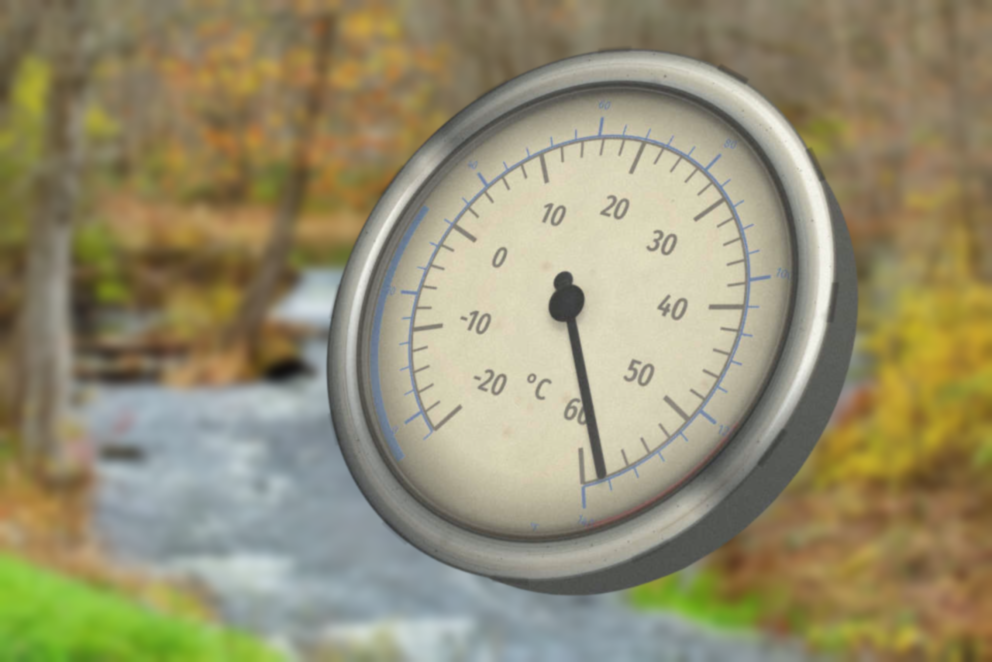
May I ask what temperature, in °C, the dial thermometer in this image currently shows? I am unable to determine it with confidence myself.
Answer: 58 °C
